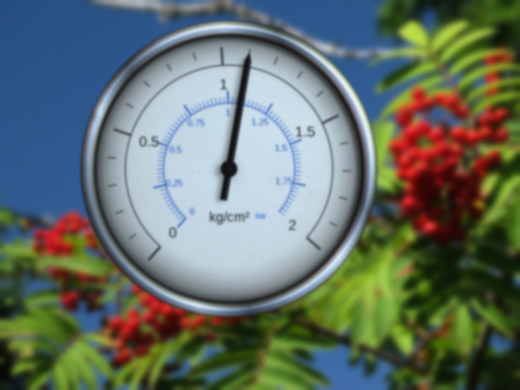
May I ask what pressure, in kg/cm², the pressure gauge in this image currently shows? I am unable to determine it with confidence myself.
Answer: 1.1 kg/cm²
